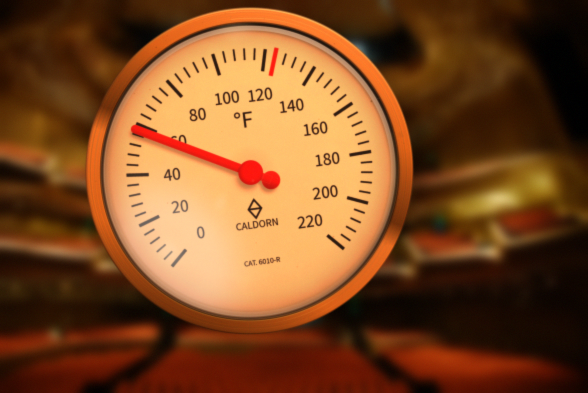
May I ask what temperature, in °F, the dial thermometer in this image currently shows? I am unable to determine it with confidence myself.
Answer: 58 °F
